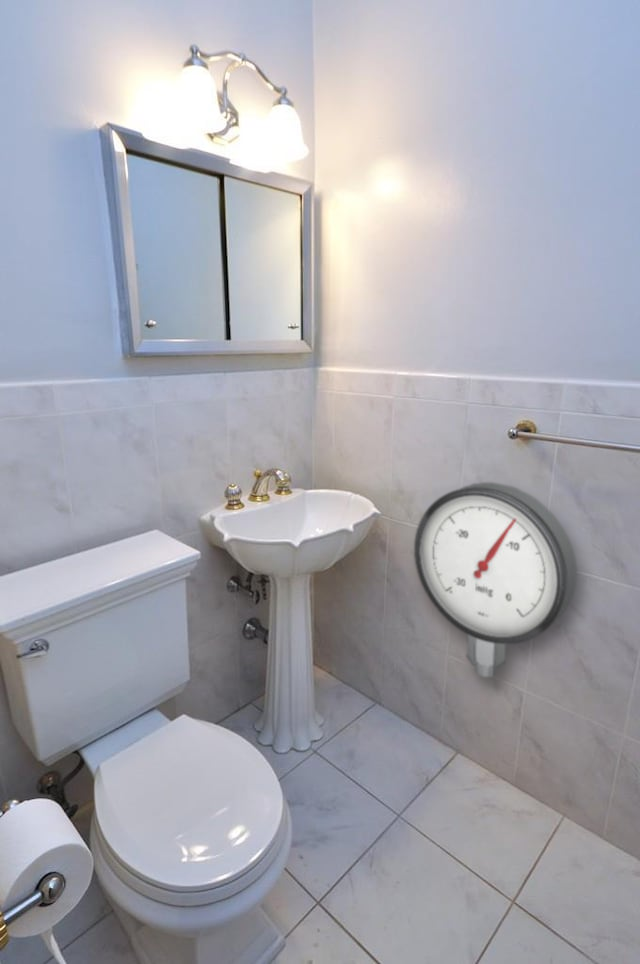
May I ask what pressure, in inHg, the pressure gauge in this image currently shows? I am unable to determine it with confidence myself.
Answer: -12 inHg
